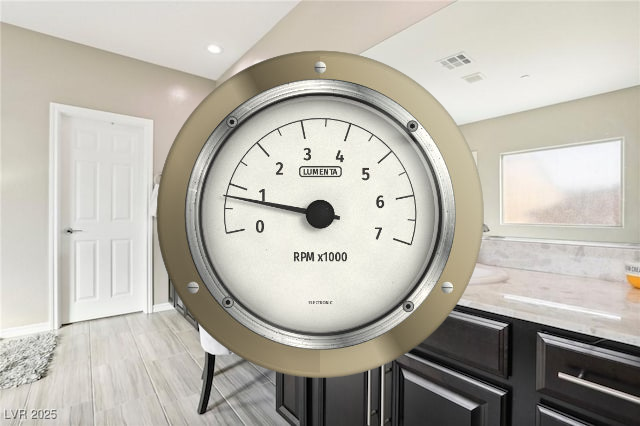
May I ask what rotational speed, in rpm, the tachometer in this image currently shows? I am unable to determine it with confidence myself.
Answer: 750 rpm
